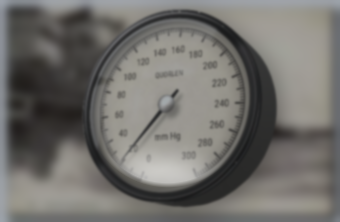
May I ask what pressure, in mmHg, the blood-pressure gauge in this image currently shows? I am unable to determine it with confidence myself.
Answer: 20 mmHg
